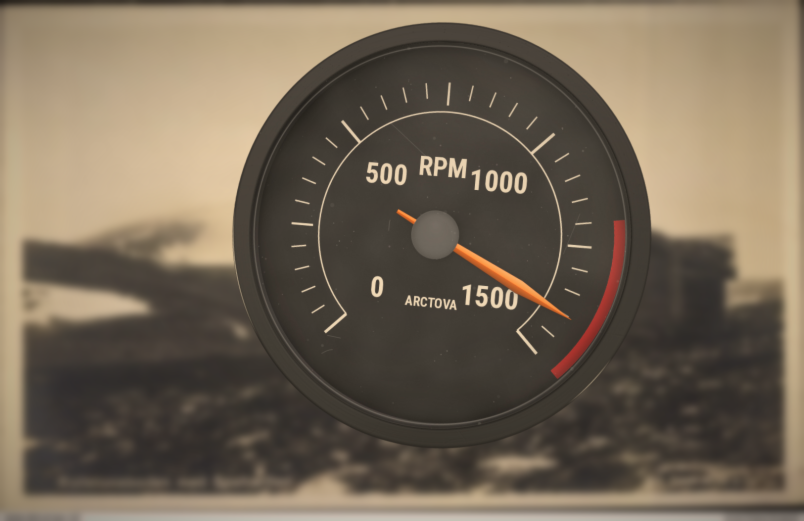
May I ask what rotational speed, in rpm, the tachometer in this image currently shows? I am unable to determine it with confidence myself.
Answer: 1400 rpm
